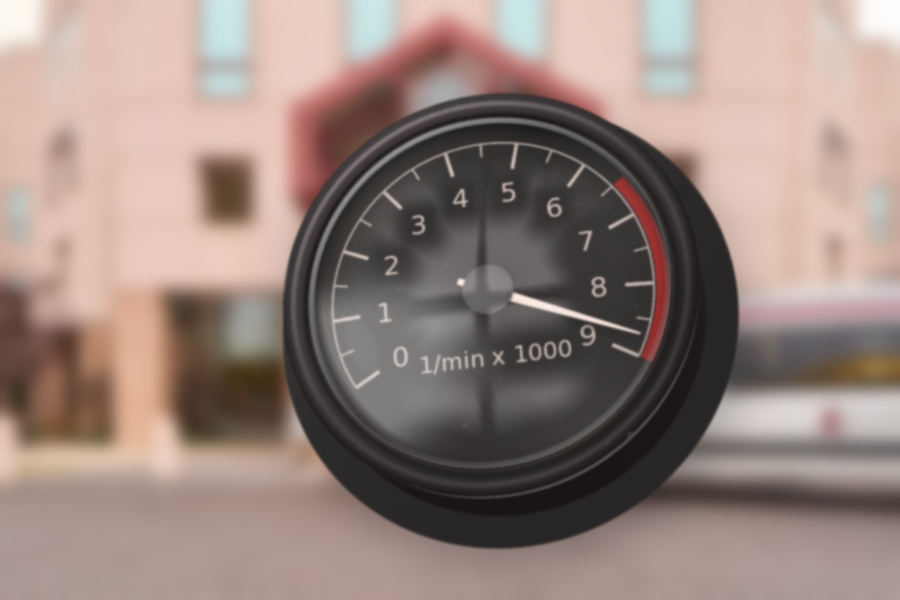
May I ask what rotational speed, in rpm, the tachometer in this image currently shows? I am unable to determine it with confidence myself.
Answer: 8750 rpm
